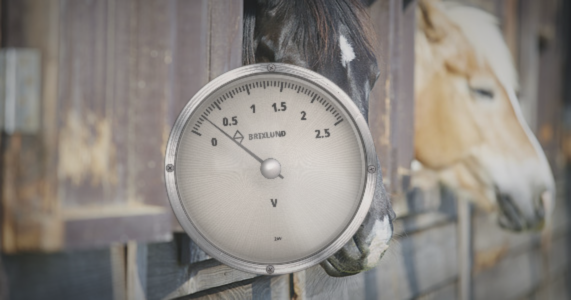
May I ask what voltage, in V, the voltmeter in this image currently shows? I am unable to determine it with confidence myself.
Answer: 0.25 V
